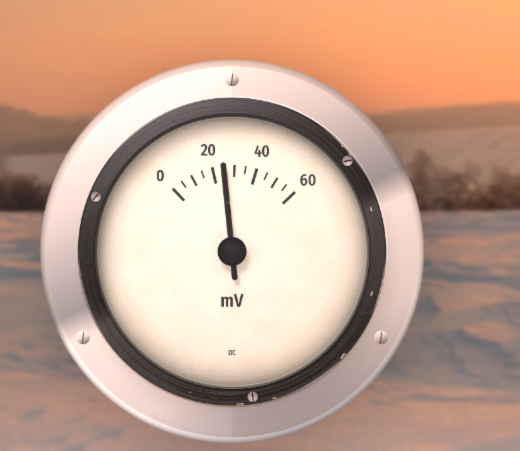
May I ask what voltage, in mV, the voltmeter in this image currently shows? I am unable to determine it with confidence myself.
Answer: 25 mV
